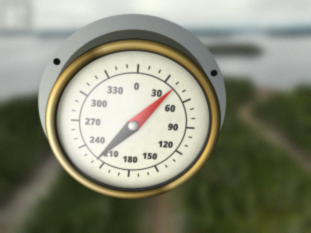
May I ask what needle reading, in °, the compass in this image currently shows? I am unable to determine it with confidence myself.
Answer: 40 °
